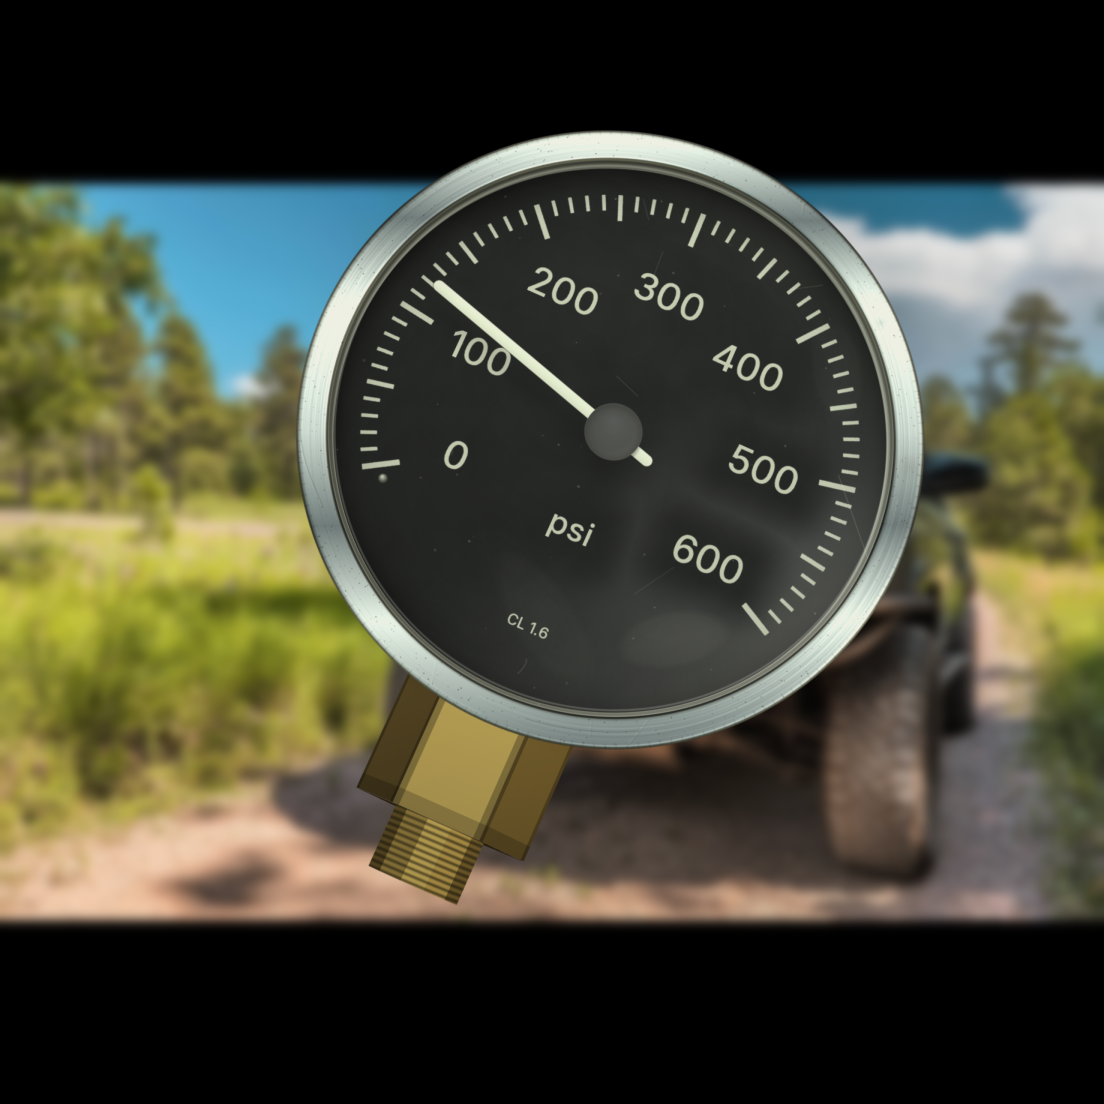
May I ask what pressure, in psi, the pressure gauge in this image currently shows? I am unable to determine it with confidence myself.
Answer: 120 psi
